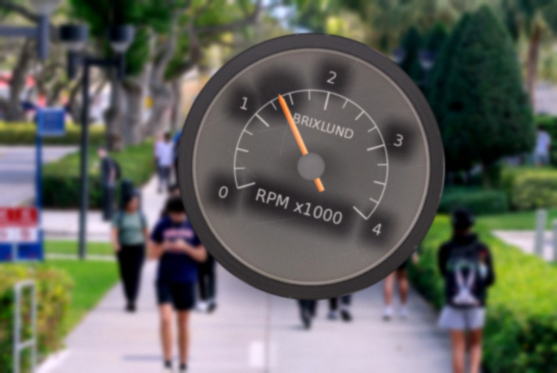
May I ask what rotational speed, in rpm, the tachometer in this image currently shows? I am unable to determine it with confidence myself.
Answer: 1375 rpm
